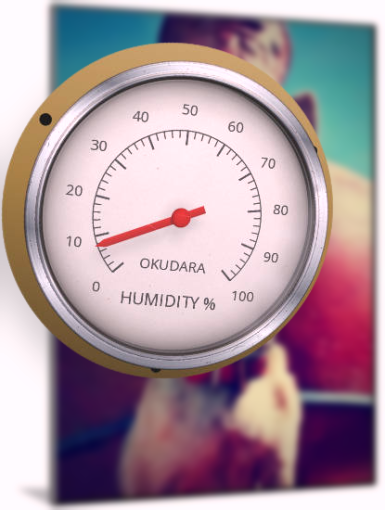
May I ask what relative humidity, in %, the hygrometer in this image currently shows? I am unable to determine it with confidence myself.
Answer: 8 %
